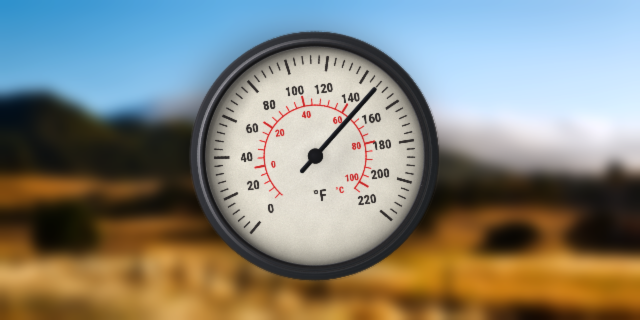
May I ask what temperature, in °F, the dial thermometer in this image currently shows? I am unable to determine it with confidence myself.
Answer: 148 °F
